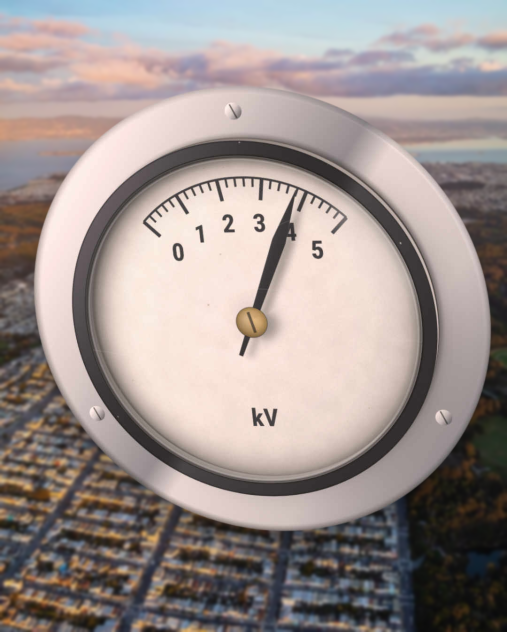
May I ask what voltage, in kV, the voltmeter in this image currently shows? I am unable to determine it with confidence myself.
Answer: 3.8 kV
